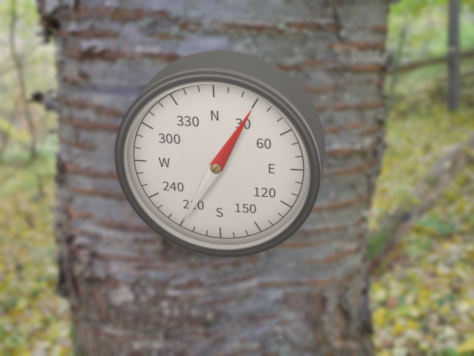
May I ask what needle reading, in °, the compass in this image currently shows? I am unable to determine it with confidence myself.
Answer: 30 °
